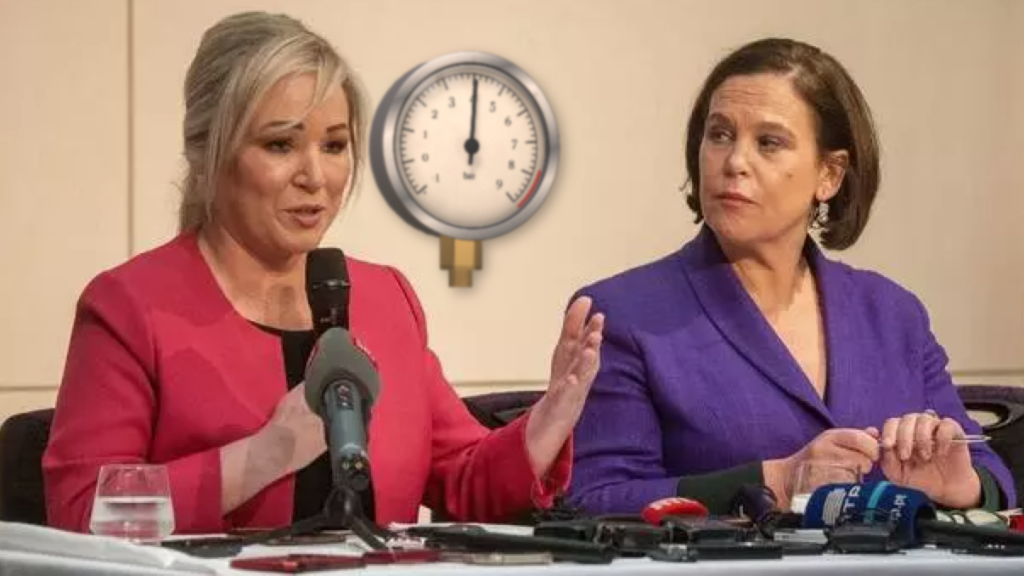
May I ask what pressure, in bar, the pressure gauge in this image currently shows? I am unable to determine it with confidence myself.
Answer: 4 bar
